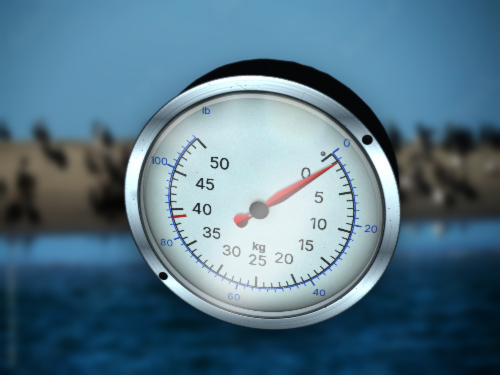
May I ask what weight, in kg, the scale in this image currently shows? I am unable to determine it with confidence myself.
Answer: 1 kg
